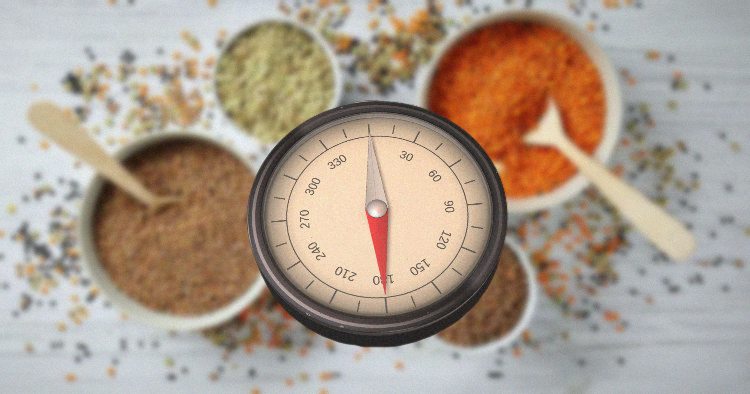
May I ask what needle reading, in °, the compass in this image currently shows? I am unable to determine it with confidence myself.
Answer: 180 °
